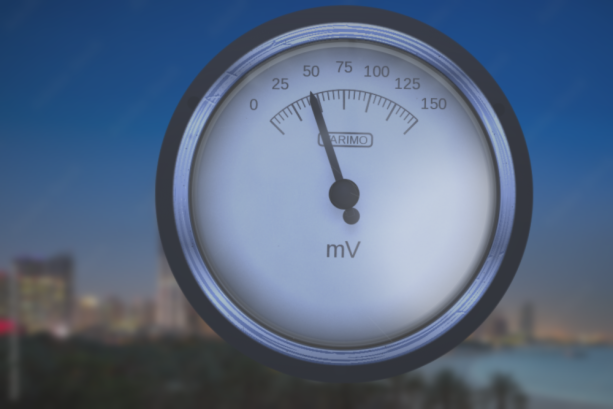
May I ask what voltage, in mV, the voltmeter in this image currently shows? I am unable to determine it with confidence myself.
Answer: 45 mV
